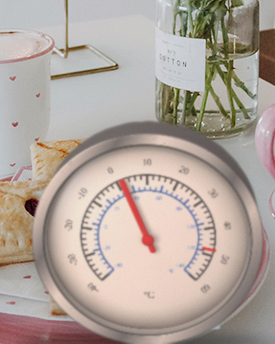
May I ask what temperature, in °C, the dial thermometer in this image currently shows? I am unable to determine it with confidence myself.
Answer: 2 °C
